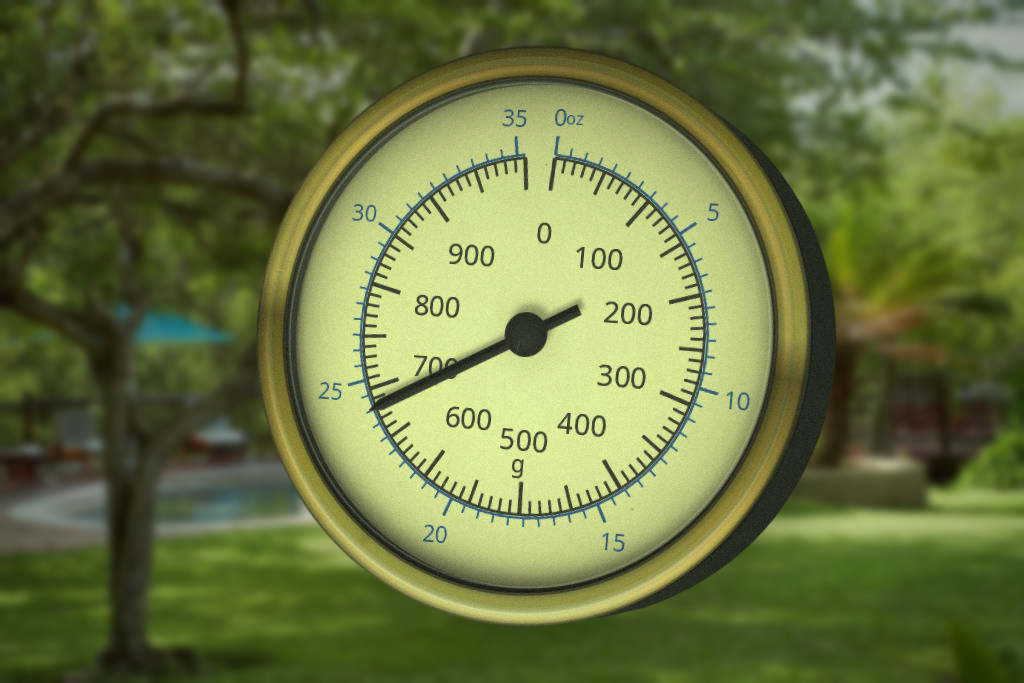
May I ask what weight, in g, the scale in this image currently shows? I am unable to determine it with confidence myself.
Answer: 680 g
